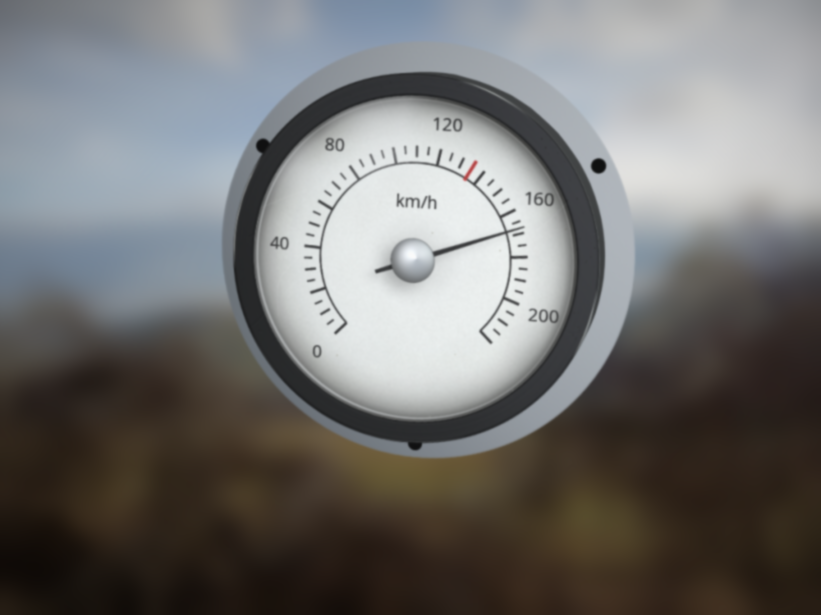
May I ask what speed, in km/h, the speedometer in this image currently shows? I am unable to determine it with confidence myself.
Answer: 167.5 km/h
